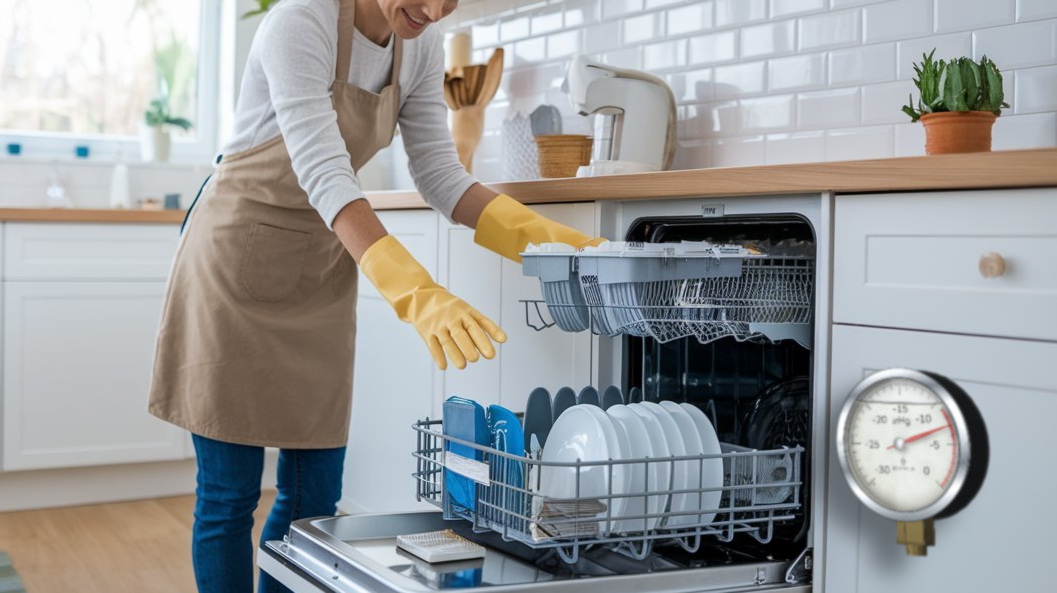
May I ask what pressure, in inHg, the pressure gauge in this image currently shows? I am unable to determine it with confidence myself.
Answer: -7 inHg
